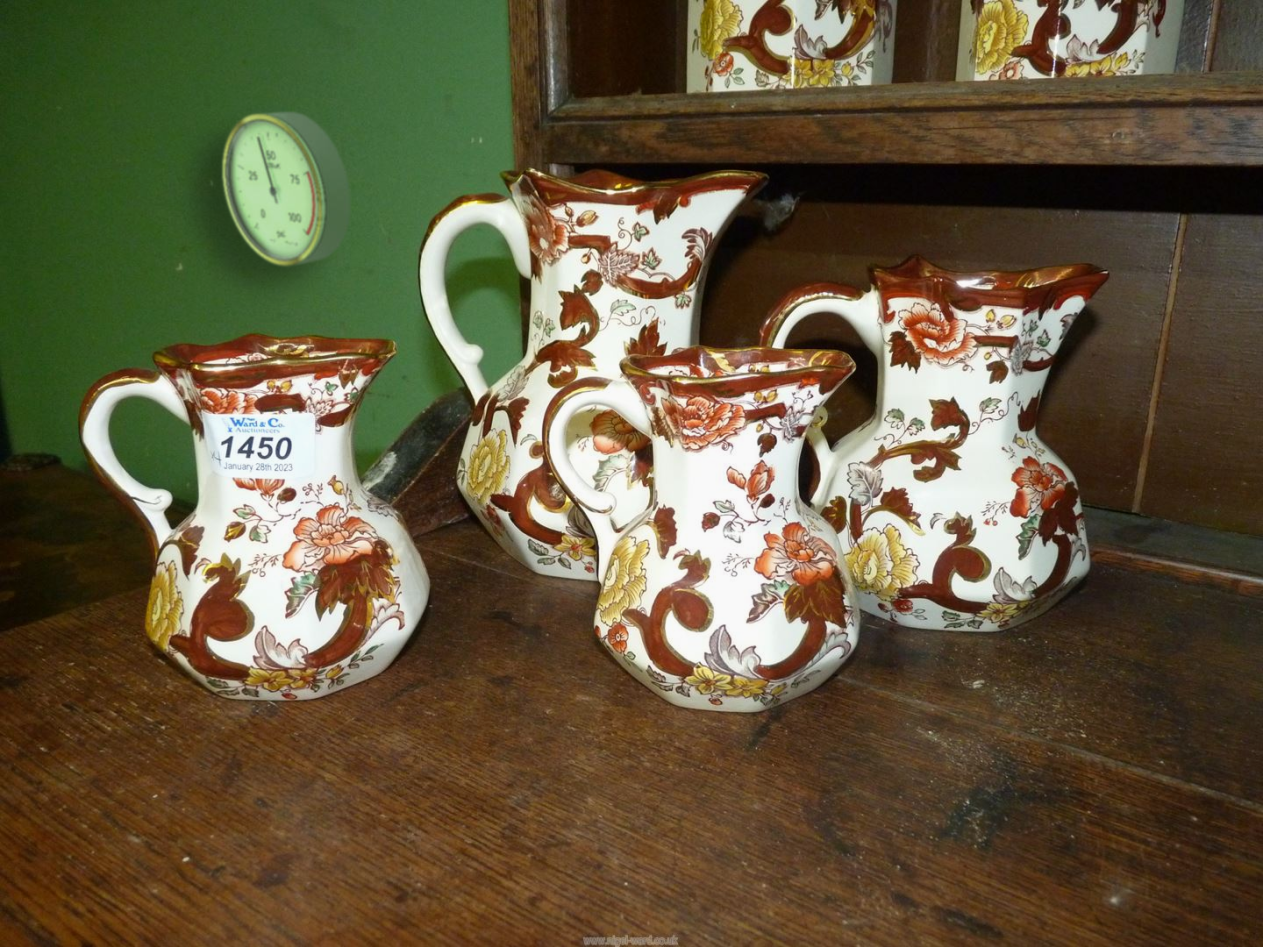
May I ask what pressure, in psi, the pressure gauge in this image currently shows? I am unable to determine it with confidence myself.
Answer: 45 psi
